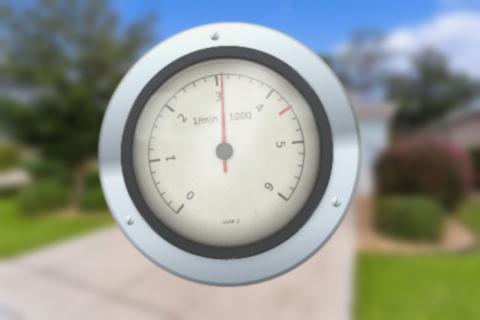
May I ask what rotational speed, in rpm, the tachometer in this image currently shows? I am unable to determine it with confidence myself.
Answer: 3100 rpm
